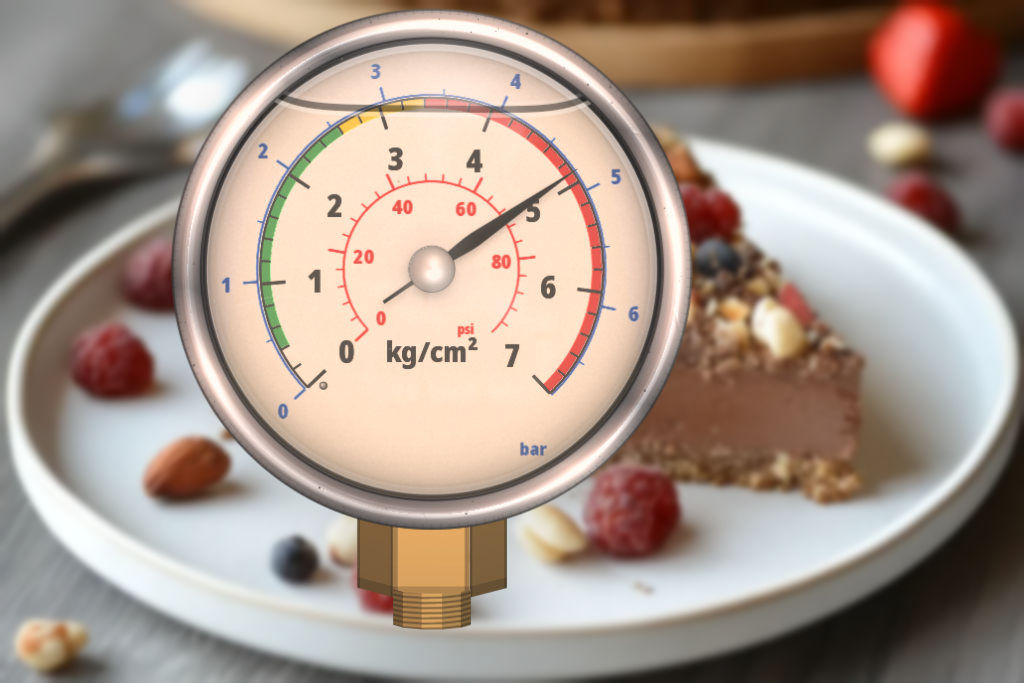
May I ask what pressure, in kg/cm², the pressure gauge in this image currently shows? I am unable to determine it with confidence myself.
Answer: 4.9 kg/cm²
